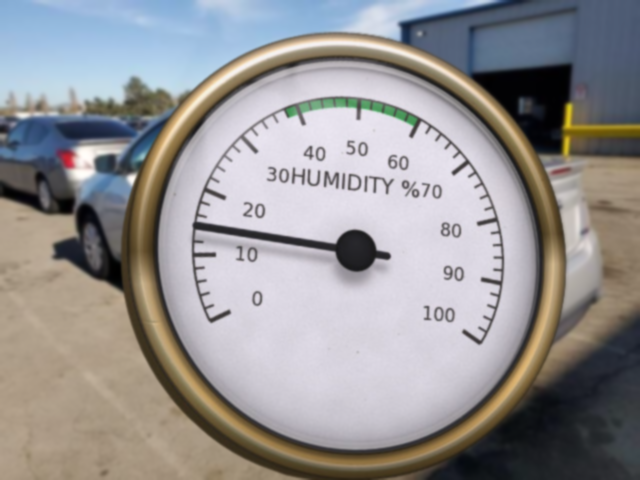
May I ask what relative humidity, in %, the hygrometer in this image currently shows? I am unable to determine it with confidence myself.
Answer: 14 %
